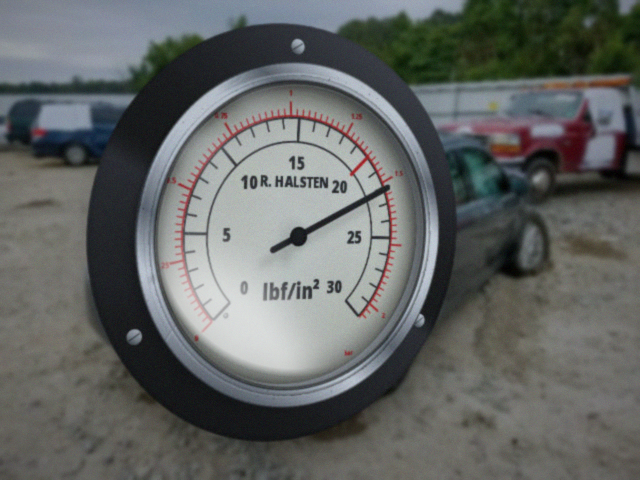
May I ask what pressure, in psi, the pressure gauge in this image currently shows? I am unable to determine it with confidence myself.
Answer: 22 psi
